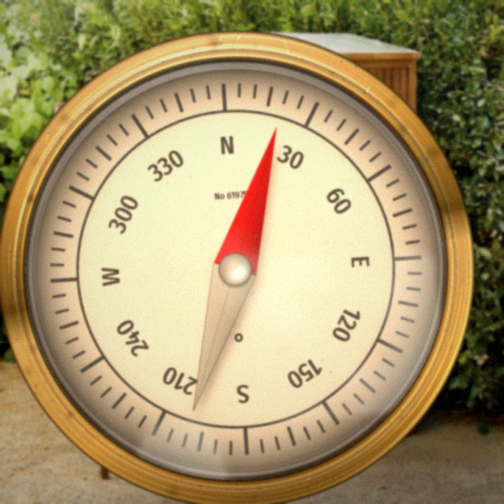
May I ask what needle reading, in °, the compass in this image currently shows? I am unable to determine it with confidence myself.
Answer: 20 °
